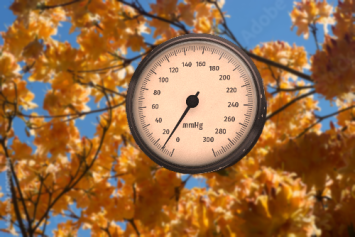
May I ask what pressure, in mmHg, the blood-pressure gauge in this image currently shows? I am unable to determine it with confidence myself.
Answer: 10 mmHg
